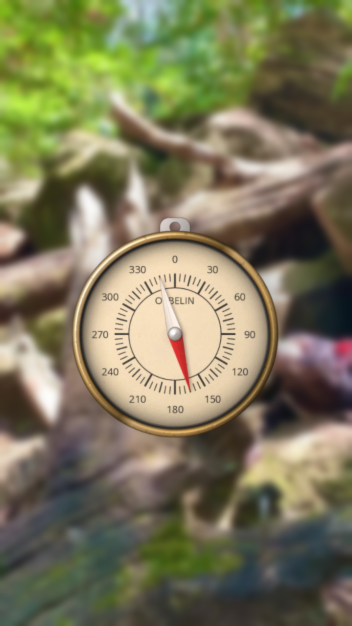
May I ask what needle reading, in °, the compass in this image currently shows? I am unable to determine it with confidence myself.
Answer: 165 °
